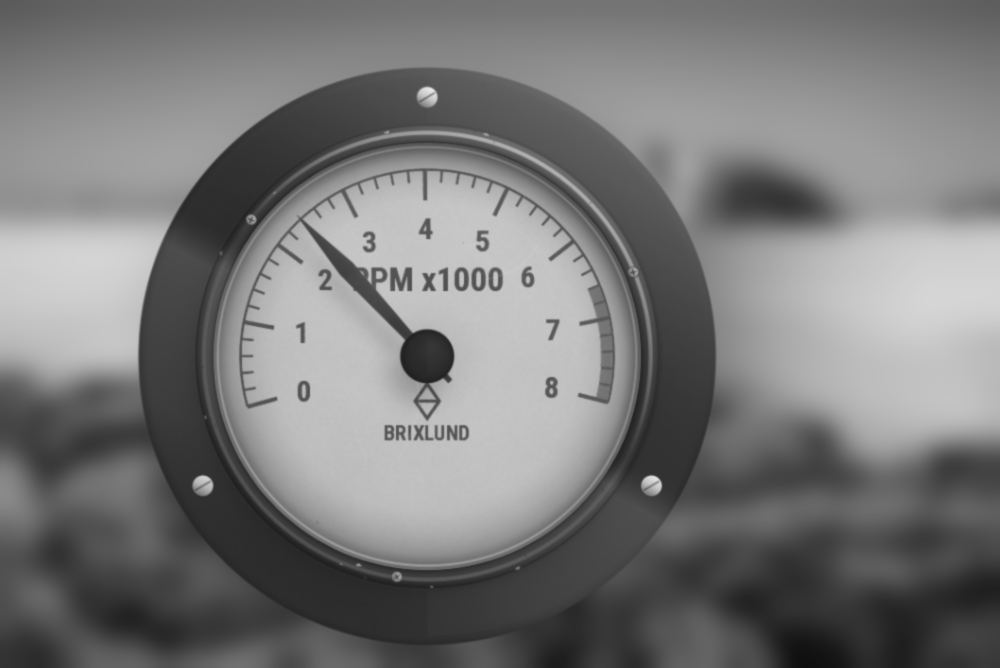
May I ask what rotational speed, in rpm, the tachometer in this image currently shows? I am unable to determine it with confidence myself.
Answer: 2400 rpm
